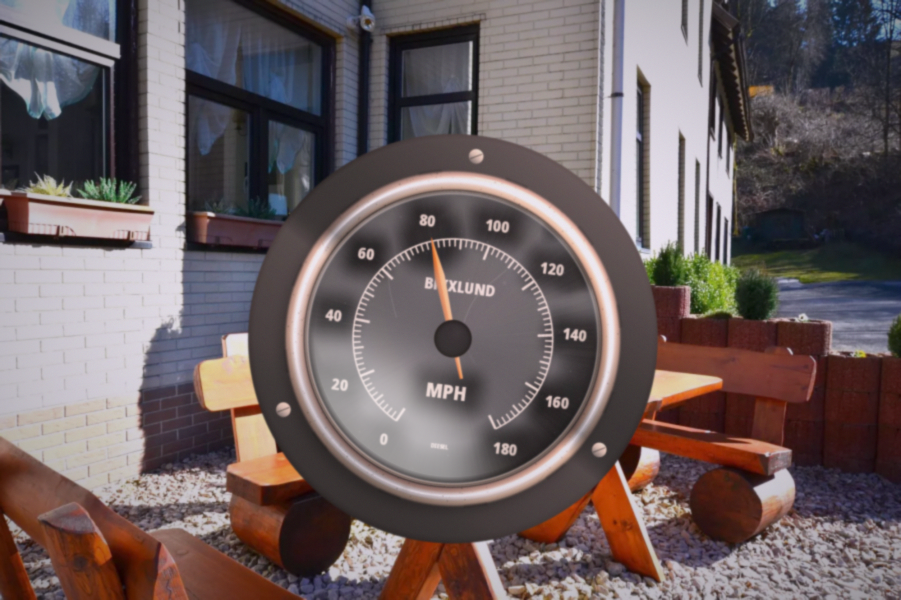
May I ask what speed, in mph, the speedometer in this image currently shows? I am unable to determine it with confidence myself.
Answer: 80 mph
